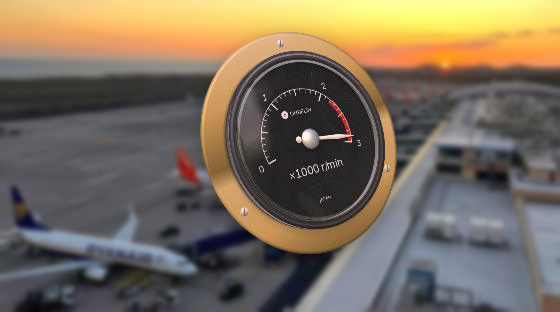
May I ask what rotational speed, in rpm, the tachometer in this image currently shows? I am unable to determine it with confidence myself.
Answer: 2900 rpm
